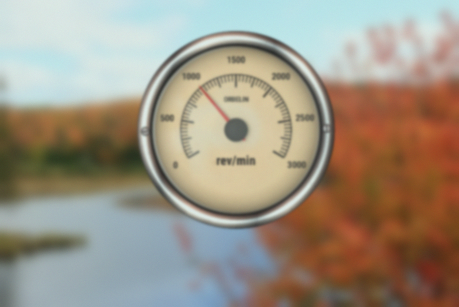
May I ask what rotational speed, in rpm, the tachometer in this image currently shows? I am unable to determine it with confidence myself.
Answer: 1000 rpm
